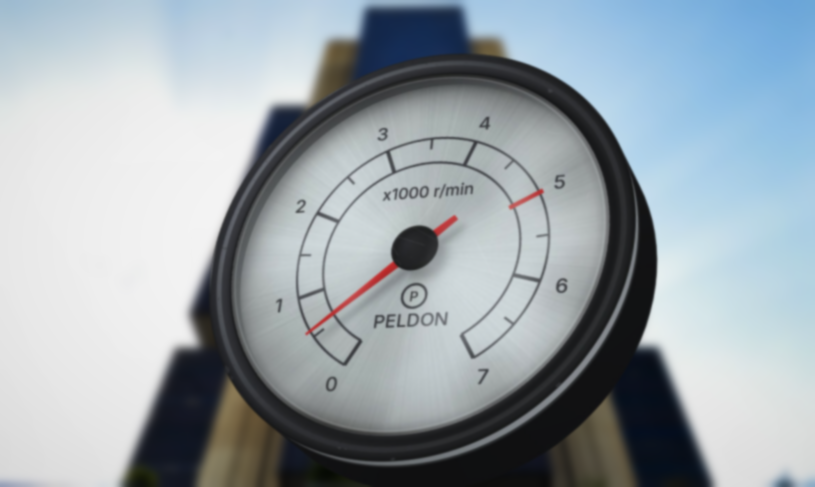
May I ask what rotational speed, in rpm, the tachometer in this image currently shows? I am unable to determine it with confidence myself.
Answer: 500 rpm
